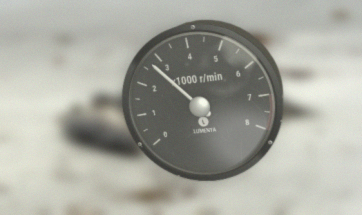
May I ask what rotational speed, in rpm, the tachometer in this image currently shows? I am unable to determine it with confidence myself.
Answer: 2750 rpm
